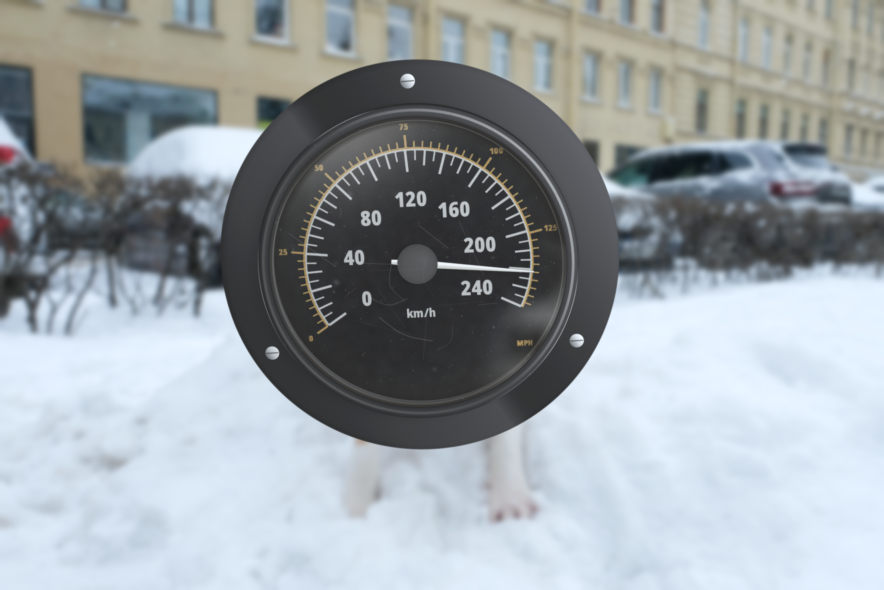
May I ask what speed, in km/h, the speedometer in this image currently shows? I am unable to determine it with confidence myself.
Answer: 220 km/h
